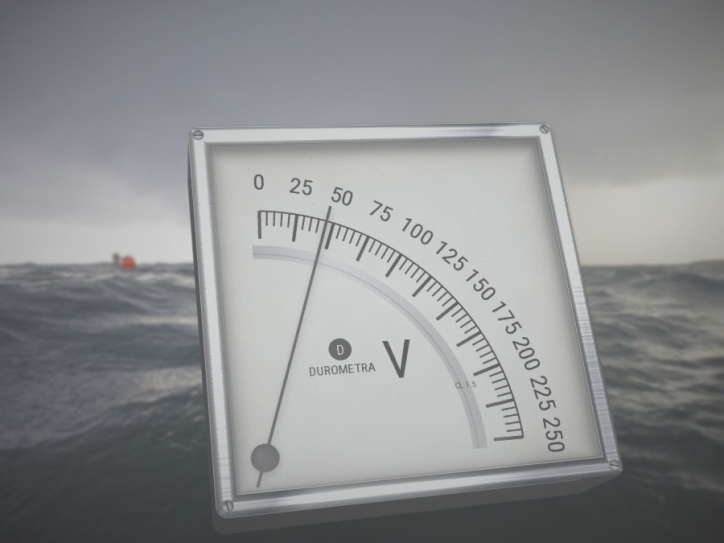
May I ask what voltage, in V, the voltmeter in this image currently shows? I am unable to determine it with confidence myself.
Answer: 45 V
